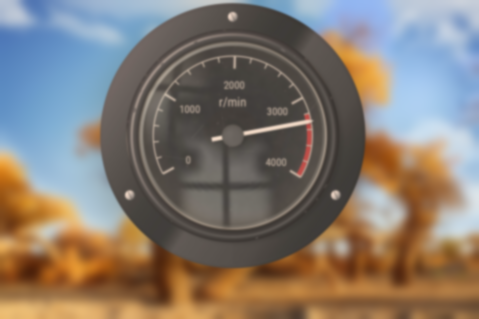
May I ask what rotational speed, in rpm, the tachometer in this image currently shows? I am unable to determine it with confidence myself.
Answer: 3300 rpm
